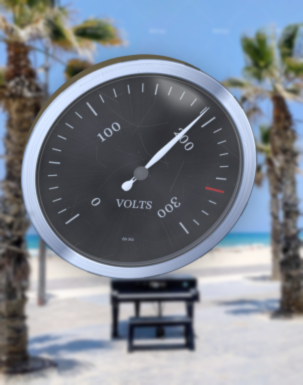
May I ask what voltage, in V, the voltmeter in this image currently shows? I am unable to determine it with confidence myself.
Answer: 190 V
